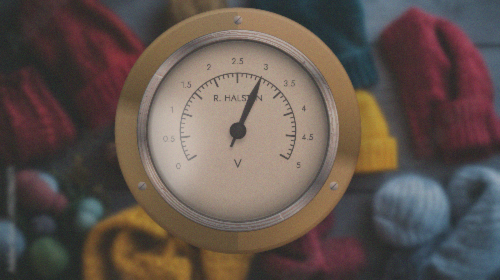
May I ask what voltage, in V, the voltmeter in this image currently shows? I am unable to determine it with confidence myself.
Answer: 3 V
